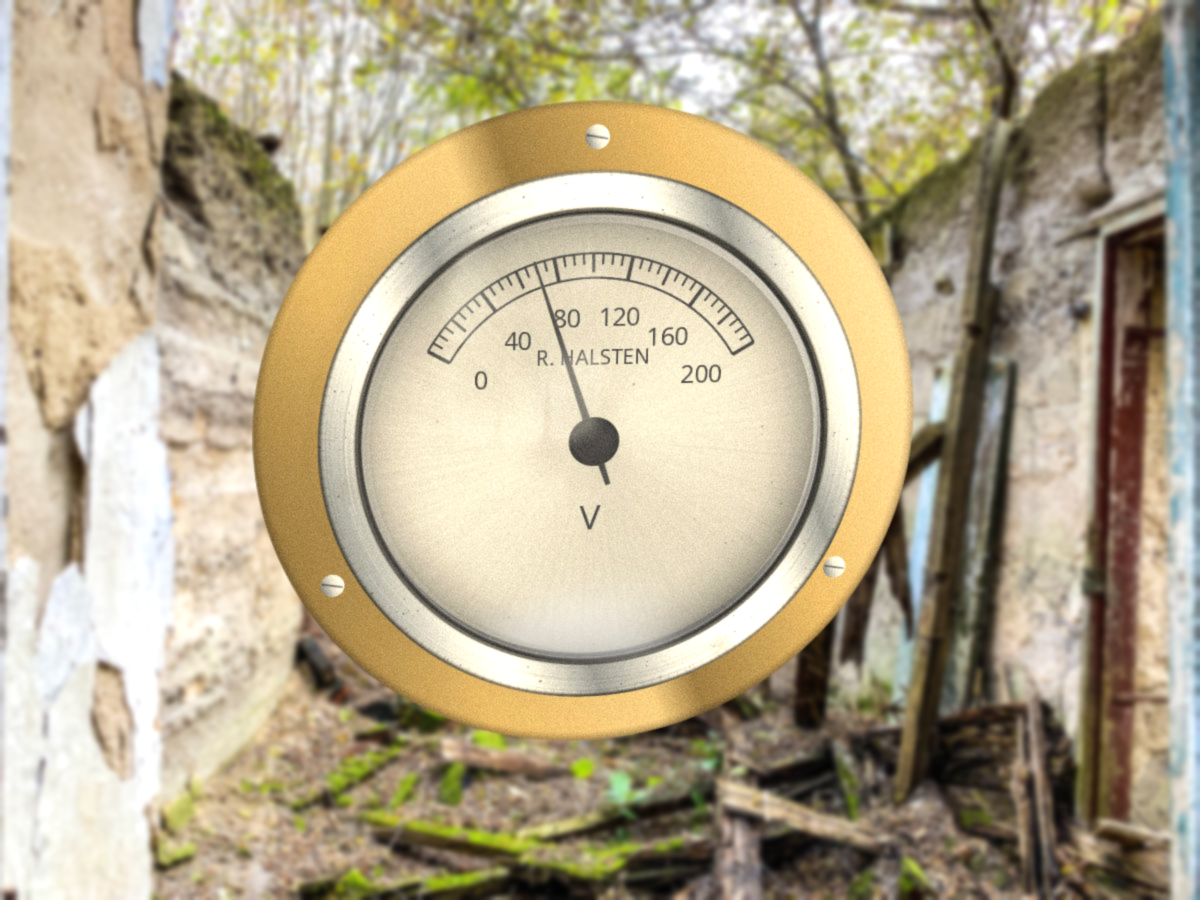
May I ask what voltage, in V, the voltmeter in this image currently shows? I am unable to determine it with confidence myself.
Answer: 70 V
